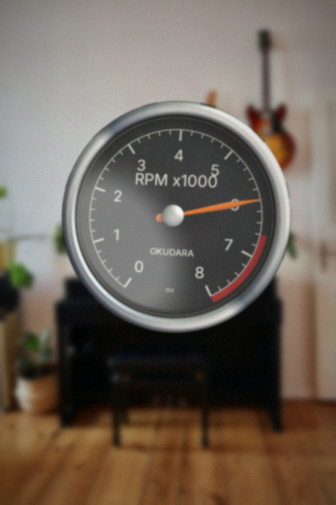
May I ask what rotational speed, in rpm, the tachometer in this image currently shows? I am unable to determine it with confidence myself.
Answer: 6000 rpm
